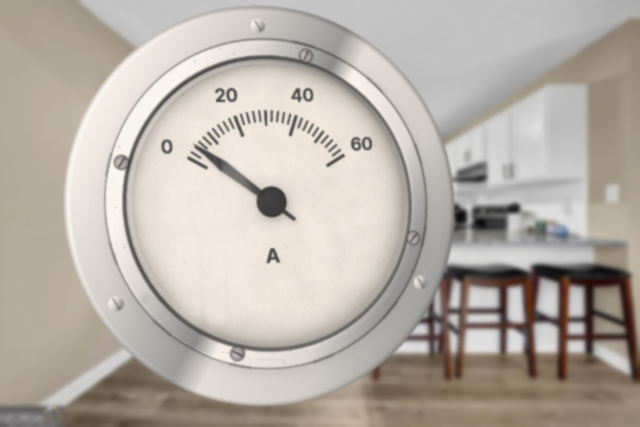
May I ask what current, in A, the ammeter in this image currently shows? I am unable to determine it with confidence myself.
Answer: 4 A
